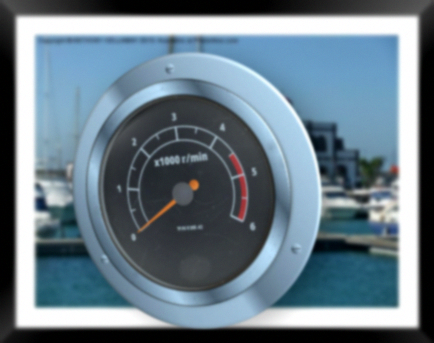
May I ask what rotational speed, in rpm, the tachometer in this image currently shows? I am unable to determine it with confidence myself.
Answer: 0 rpm
